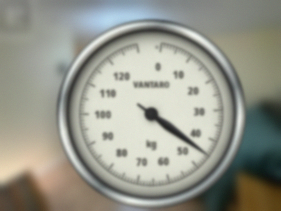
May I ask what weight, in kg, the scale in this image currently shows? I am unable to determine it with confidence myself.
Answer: 45 kg
